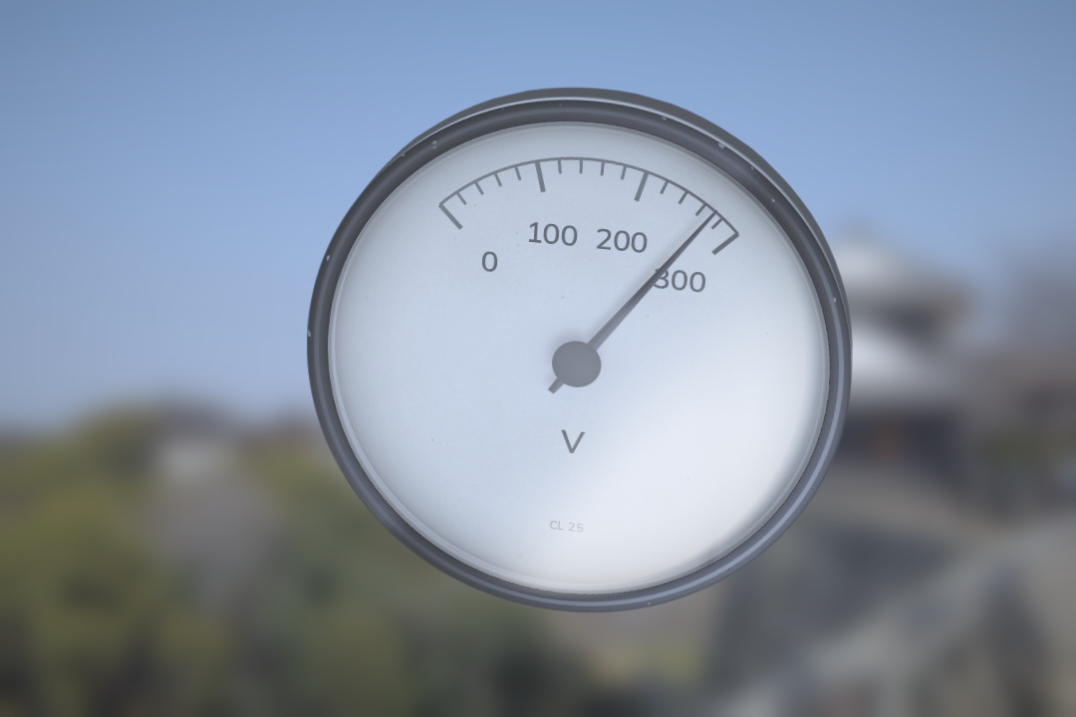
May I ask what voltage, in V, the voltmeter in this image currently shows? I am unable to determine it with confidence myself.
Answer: 270 V
